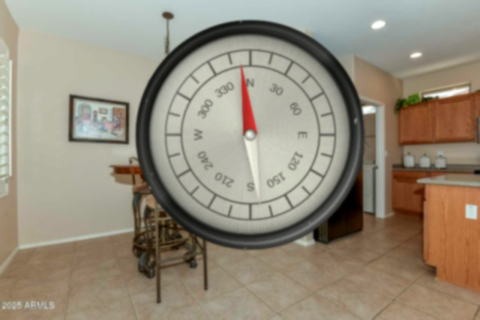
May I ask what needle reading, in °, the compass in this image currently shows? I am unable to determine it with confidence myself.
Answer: 352.5 °
